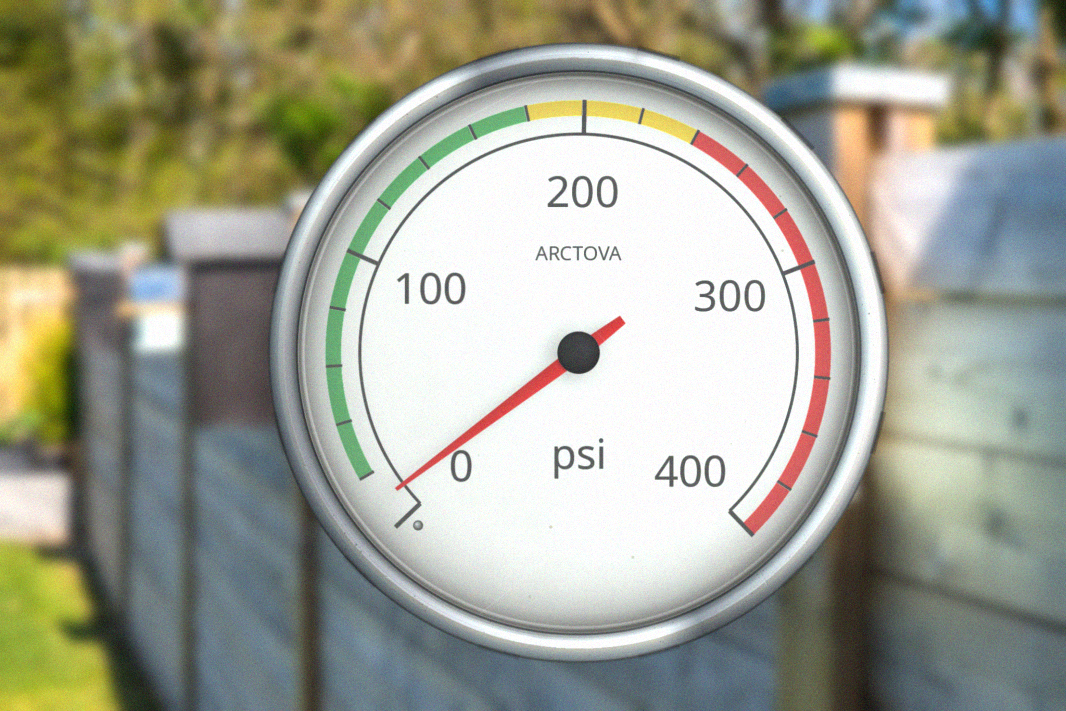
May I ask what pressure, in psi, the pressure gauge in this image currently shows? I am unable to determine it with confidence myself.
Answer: 10 psi
